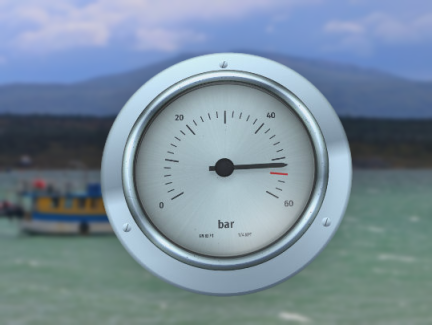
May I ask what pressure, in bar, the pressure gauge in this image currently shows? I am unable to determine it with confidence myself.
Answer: 52 bar
